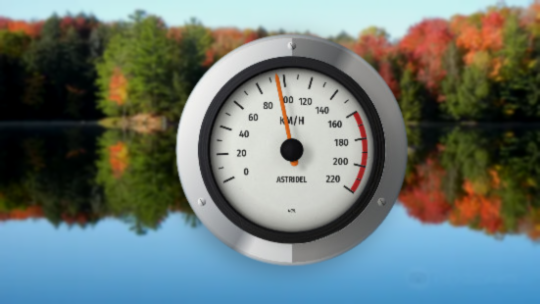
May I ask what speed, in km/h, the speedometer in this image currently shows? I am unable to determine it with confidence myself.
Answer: 95 km/h
